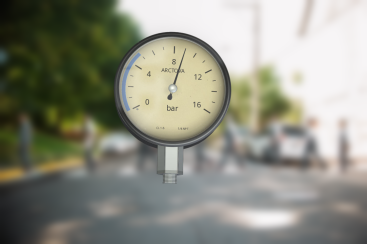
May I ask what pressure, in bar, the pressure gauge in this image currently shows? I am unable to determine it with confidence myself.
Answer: 9 bar
